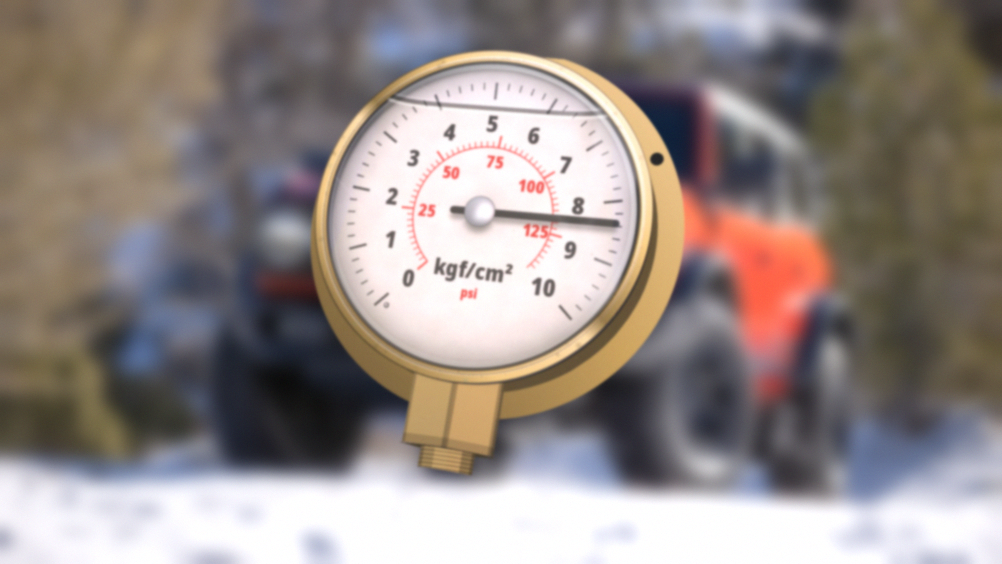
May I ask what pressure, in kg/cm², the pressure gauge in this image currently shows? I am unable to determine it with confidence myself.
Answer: 8.4 kg/cm²
